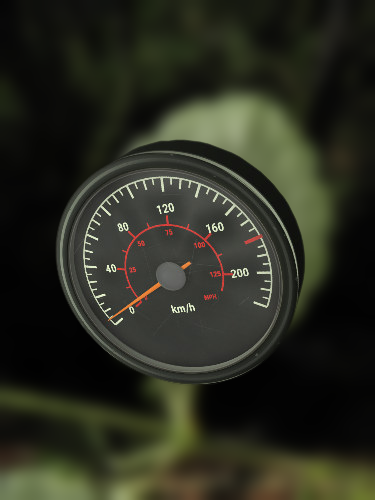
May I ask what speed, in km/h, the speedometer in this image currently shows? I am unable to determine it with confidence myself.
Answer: 5 km/h
